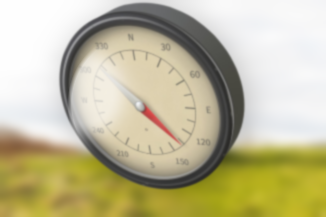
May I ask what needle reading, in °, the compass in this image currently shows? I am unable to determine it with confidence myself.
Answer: 135 °
